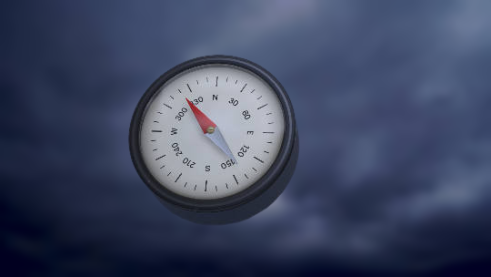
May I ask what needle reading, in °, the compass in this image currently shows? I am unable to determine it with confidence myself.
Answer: 320 °
